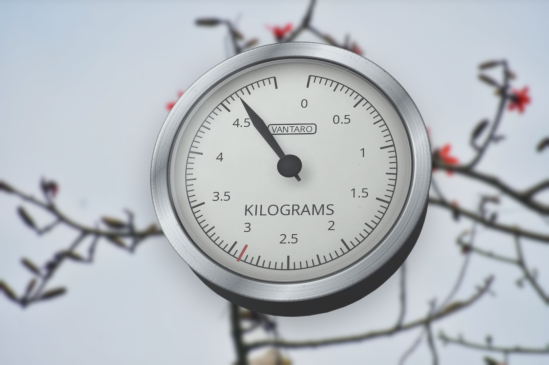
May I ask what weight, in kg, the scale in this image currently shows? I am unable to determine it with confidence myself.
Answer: 4.65 kg
